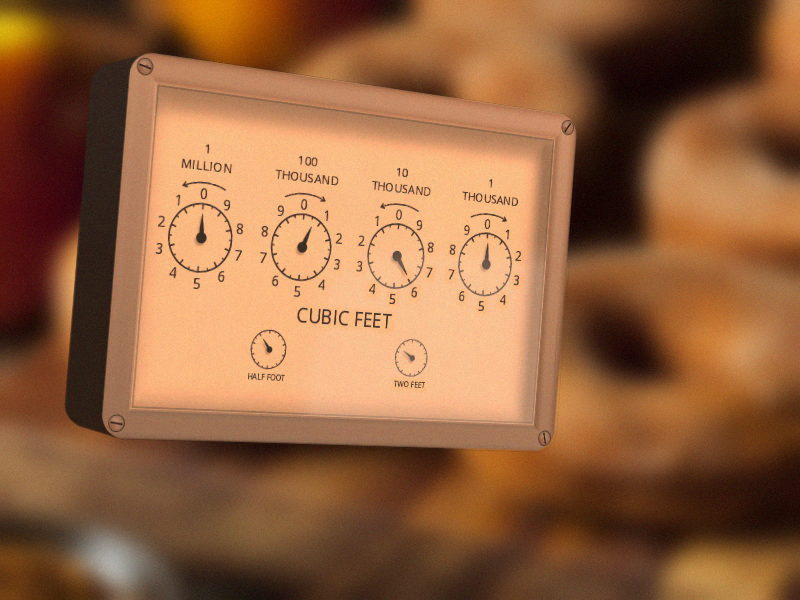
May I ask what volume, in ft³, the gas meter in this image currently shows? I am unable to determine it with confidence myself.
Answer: 6000 ft³
